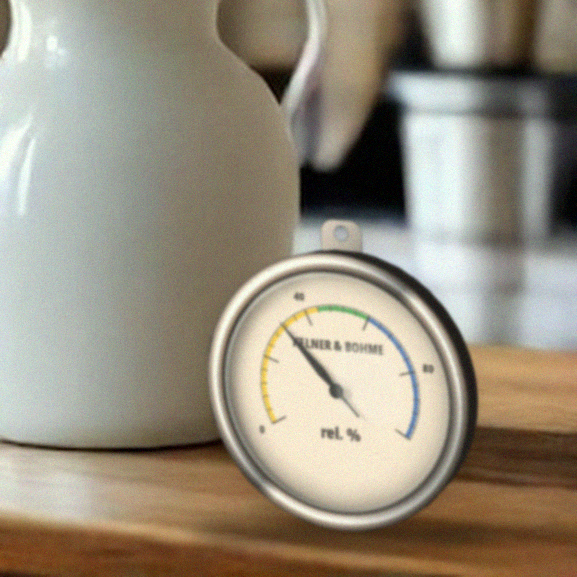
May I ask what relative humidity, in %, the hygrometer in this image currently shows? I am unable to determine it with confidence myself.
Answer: 32 %
